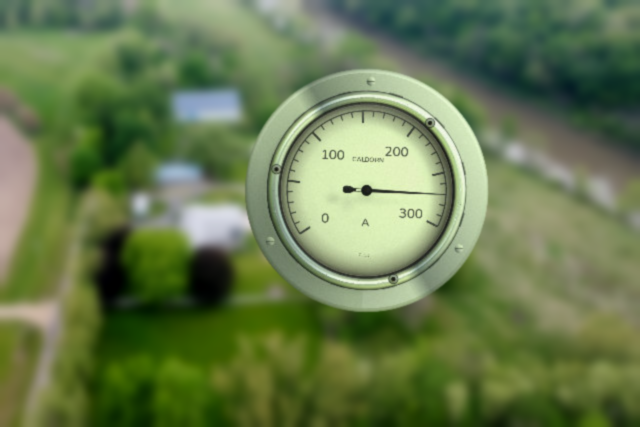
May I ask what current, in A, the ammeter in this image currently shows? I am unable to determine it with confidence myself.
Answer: 270 A
